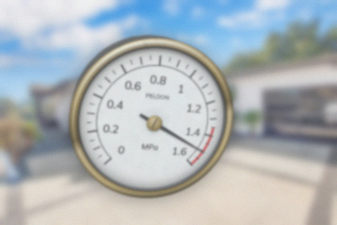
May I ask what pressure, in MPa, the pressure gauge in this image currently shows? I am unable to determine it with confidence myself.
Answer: 1.5 MPa
